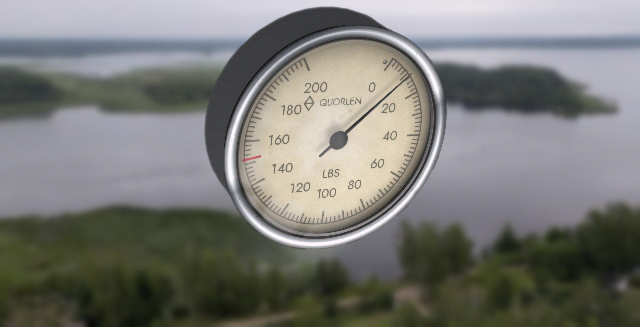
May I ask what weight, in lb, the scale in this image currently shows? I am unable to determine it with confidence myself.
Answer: 10 lb
